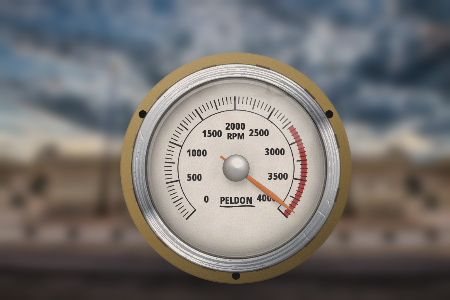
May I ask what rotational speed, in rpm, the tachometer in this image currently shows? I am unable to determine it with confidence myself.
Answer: 3900 rpm
